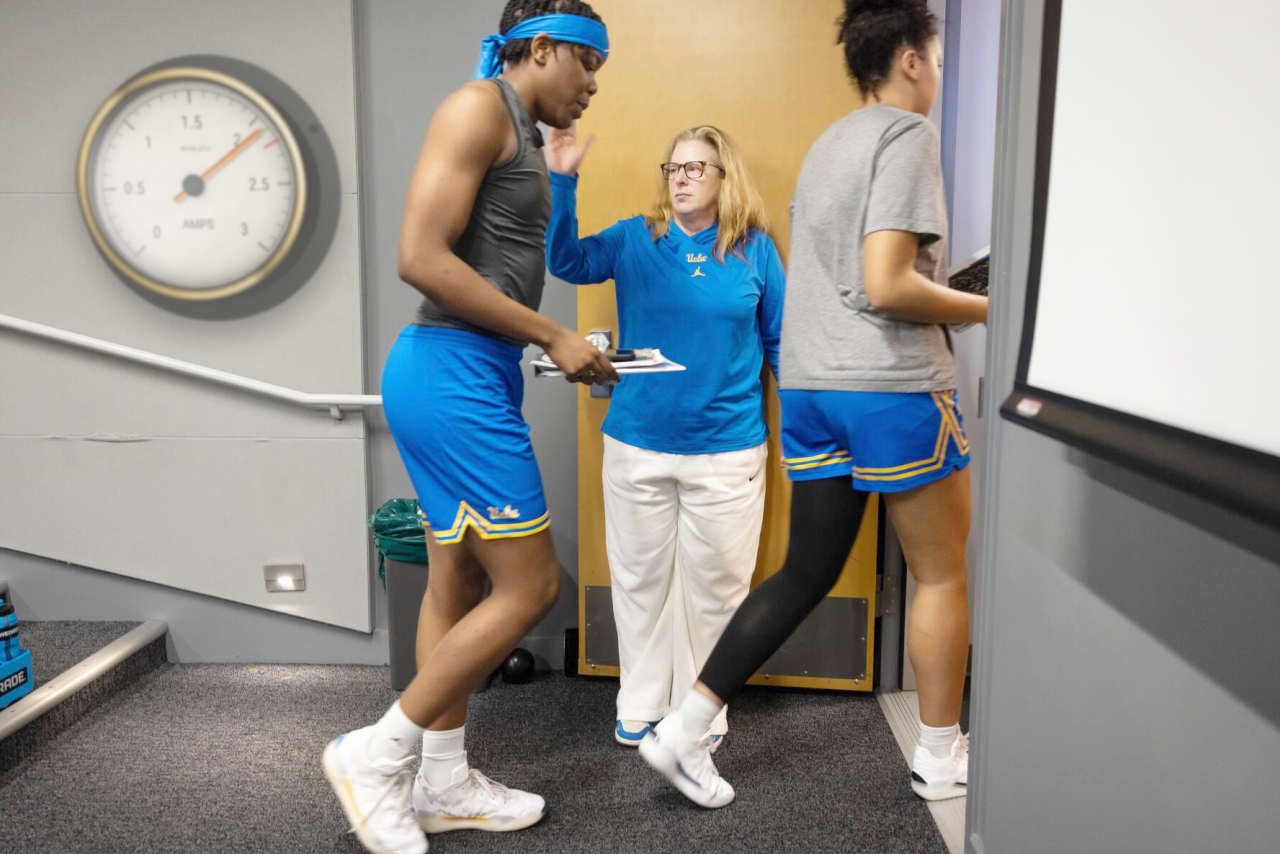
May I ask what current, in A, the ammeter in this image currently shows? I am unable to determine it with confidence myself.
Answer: 2.1 A
